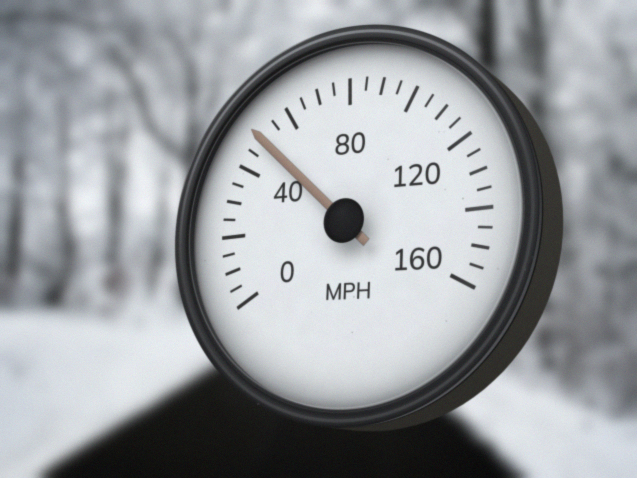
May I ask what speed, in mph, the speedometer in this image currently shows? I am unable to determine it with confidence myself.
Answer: 50 mph
